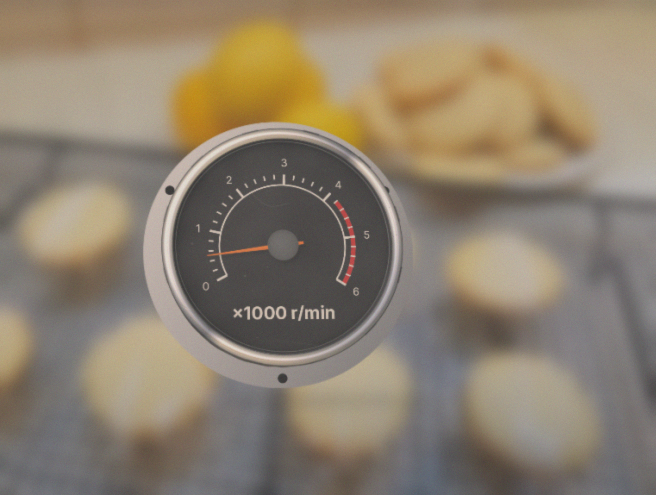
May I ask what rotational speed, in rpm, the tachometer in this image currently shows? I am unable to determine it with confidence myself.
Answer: 500 rpm
